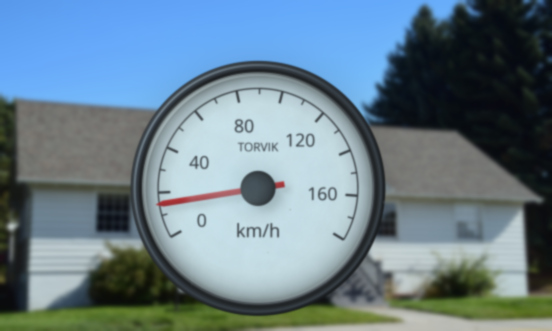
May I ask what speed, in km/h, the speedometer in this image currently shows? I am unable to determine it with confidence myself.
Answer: 15 km/h
